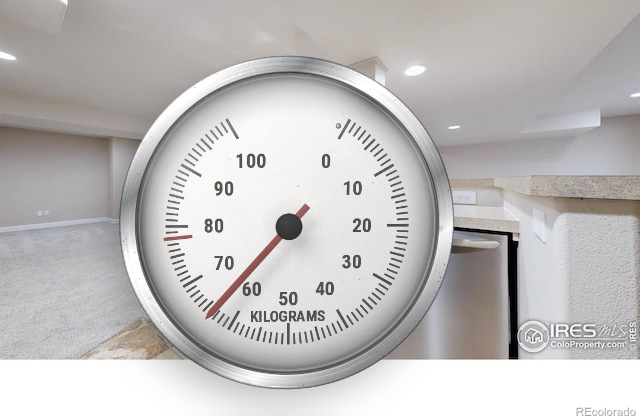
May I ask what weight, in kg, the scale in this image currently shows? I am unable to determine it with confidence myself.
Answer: 64 kg
